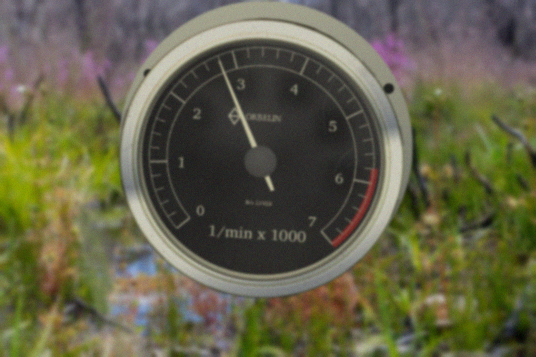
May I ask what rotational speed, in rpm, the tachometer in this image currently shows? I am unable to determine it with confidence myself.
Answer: 2800 rpm
